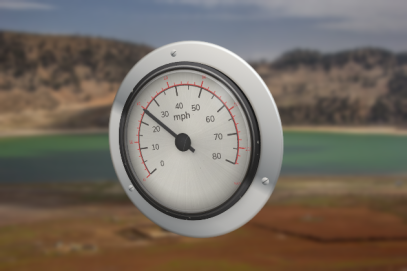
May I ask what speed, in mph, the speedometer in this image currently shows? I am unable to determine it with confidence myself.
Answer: 25 mph
